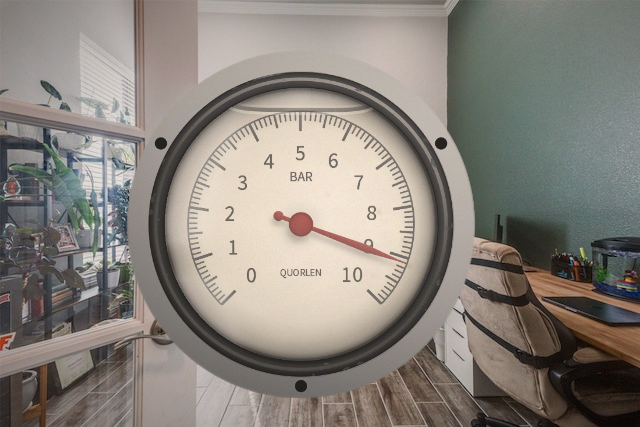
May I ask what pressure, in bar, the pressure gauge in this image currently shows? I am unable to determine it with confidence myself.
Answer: 9.1 bar
